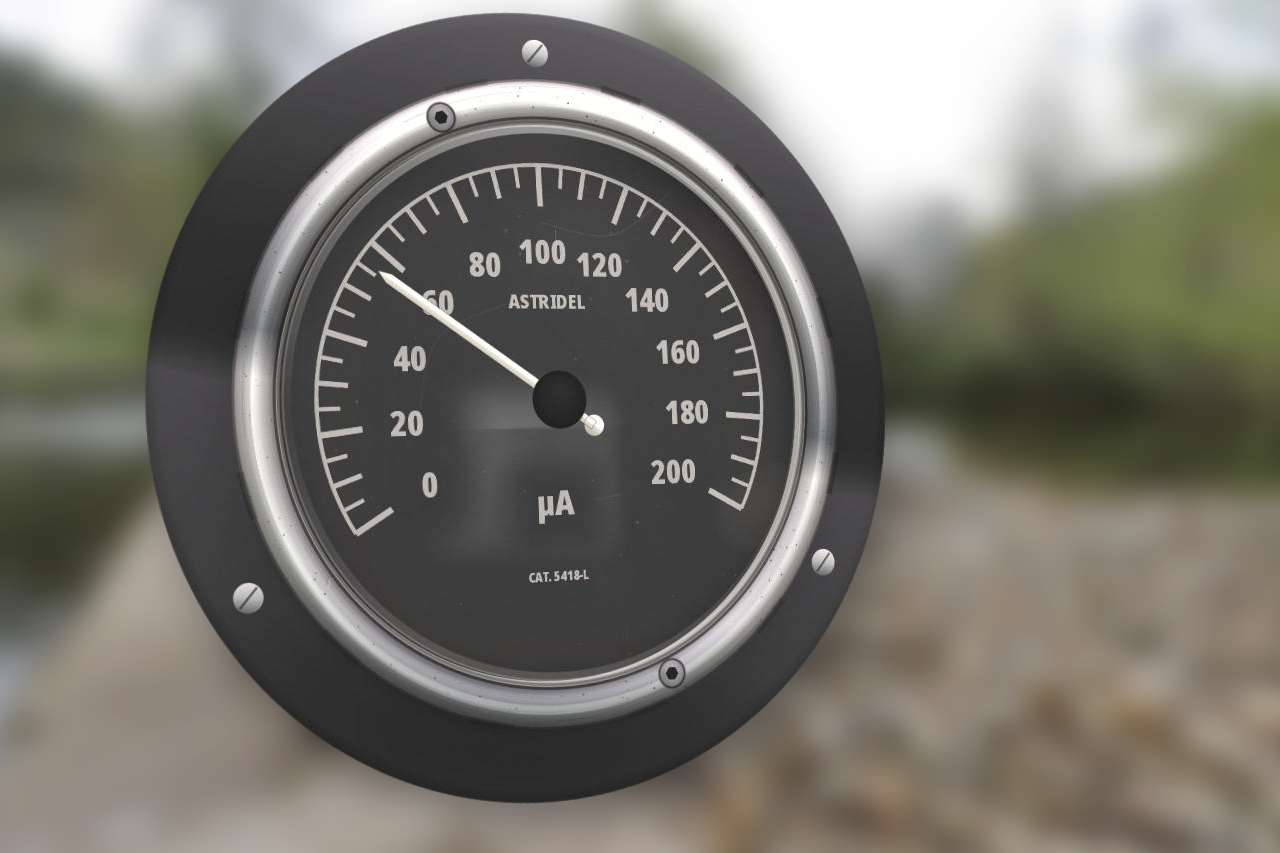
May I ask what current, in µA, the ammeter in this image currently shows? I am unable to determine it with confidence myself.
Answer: 55 µA
